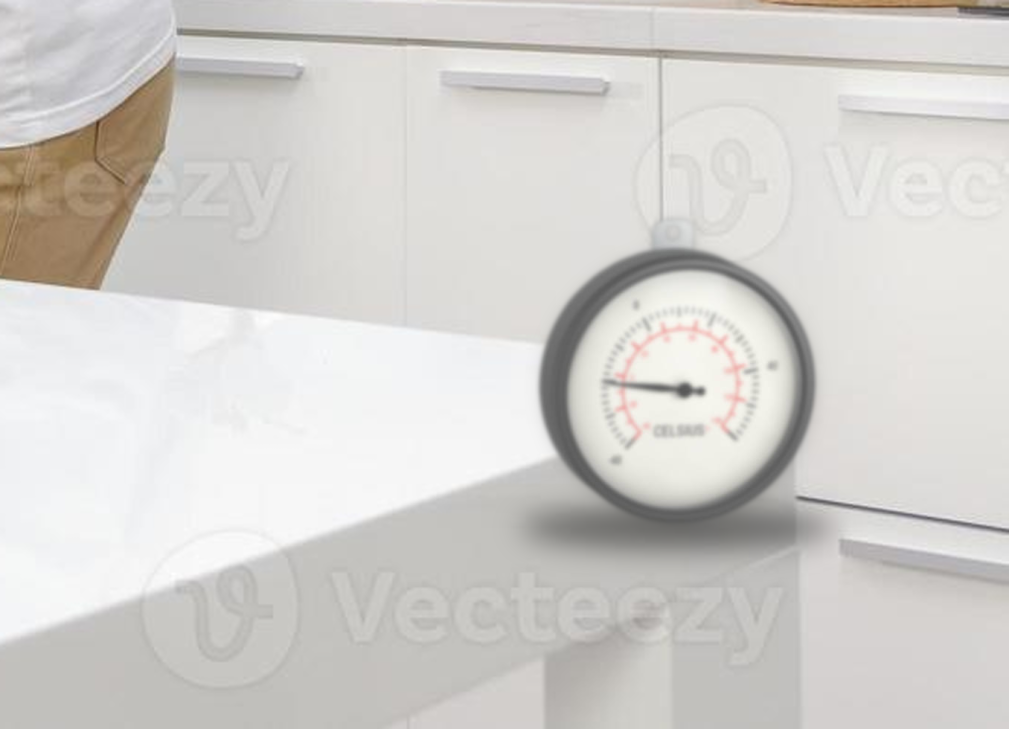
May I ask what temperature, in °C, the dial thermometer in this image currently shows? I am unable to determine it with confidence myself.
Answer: -20 °C
